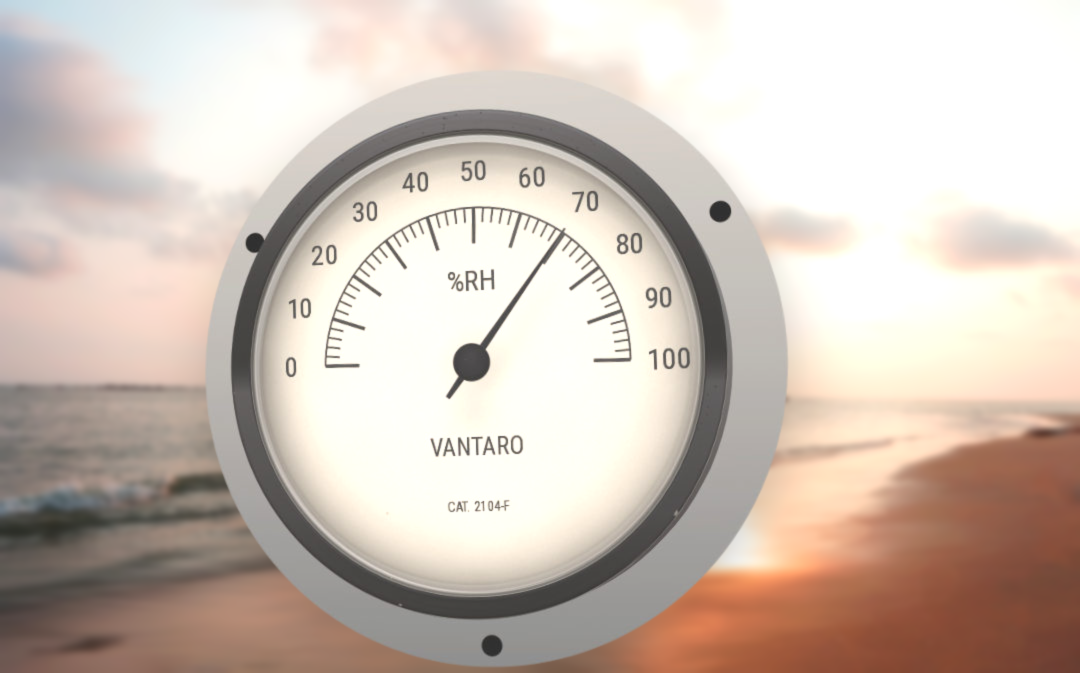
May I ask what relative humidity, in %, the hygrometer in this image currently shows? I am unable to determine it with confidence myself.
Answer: 70 %
